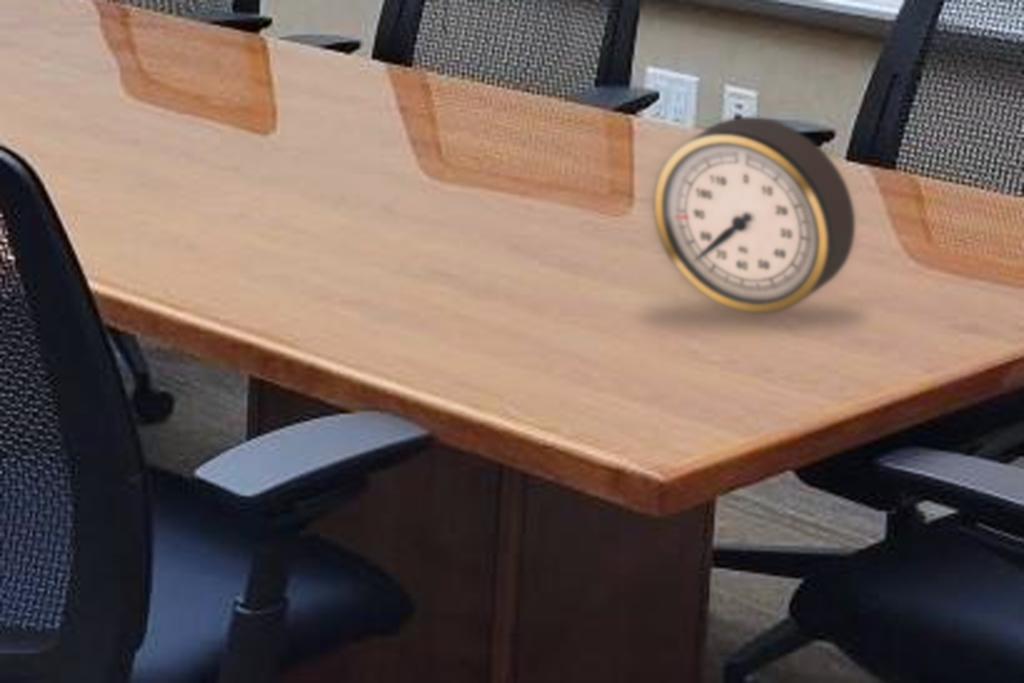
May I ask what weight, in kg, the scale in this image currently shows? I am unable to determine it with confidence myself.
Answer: 75 kg
